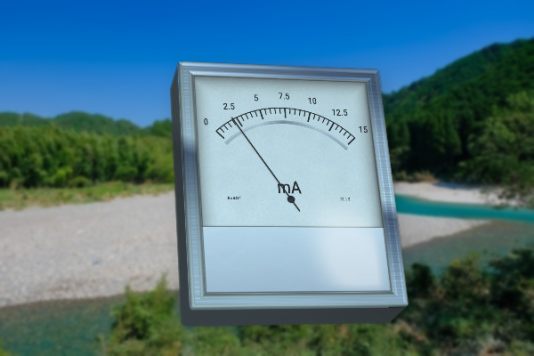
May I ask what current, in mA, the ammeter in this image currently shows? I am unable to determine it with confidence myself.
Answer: 2 mA
